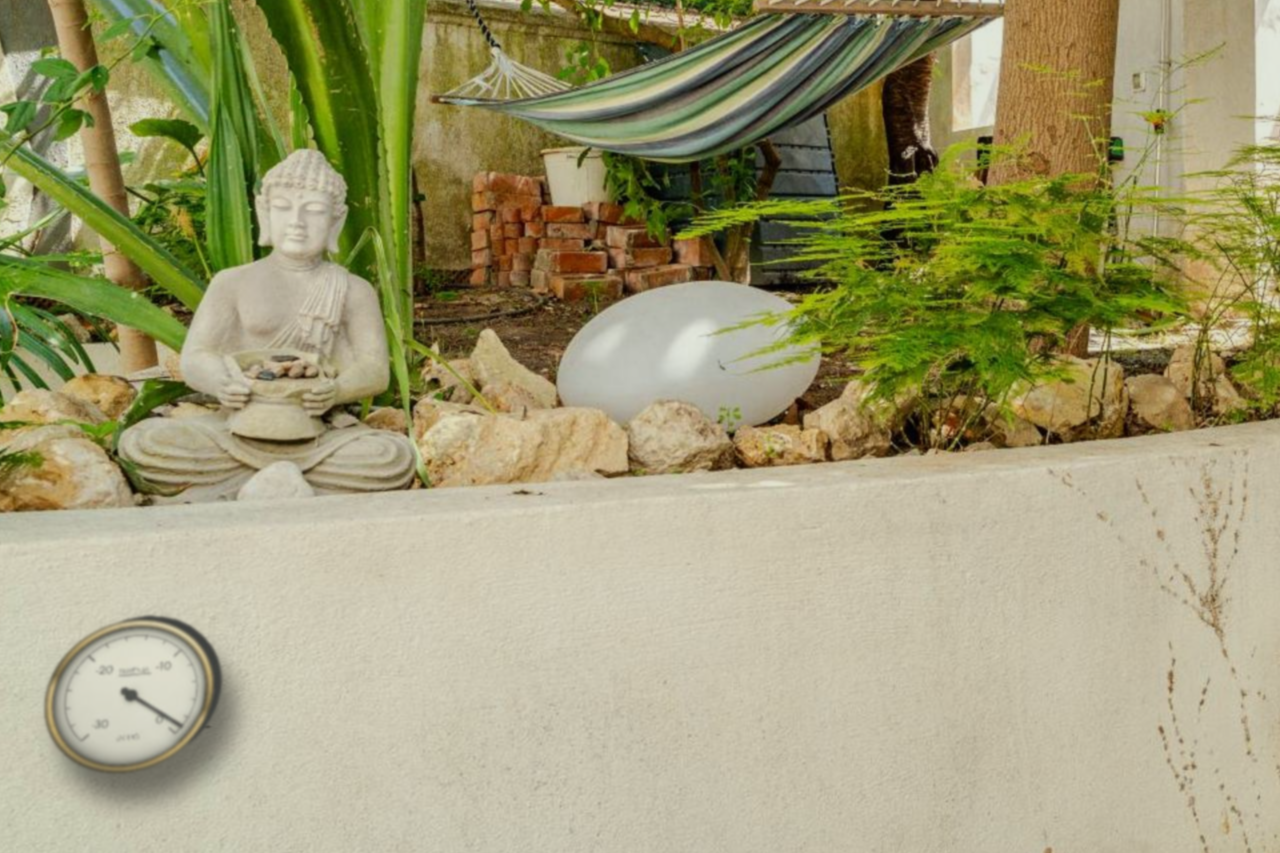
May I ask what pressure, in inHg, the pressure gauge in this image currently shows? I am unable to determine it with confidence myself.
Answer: -1 inHg
